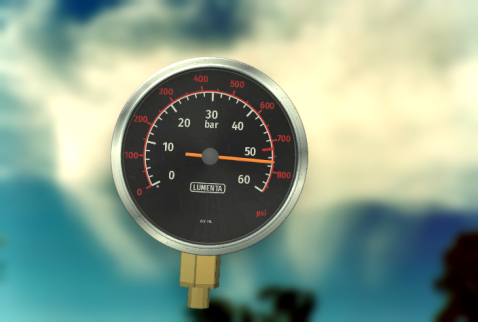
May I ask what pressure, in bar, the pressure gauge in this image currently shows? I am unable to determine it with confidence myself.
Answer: 53 bar
